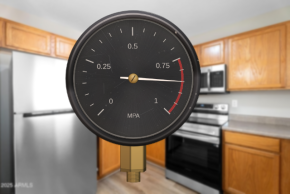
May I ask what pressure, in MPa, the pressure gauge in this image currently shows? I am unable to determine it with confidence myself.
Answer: 0.85 MPa
